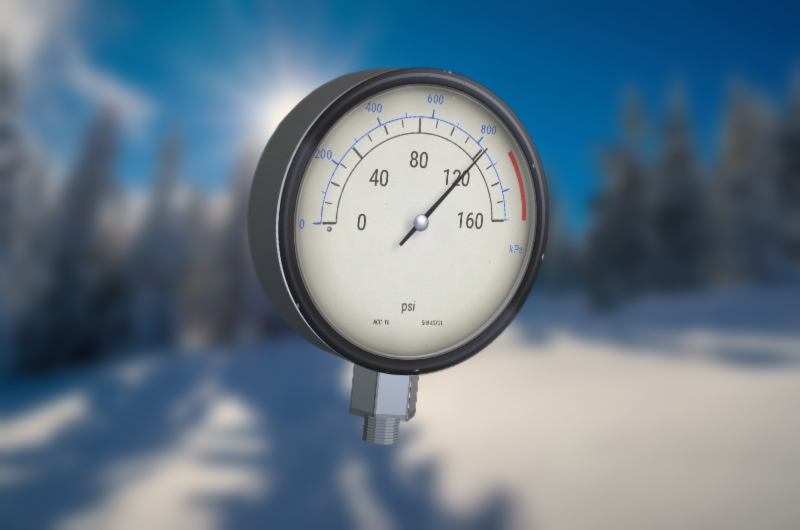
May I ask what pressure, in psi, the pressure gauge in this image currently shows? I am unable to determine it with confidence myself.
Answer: 120 psi
